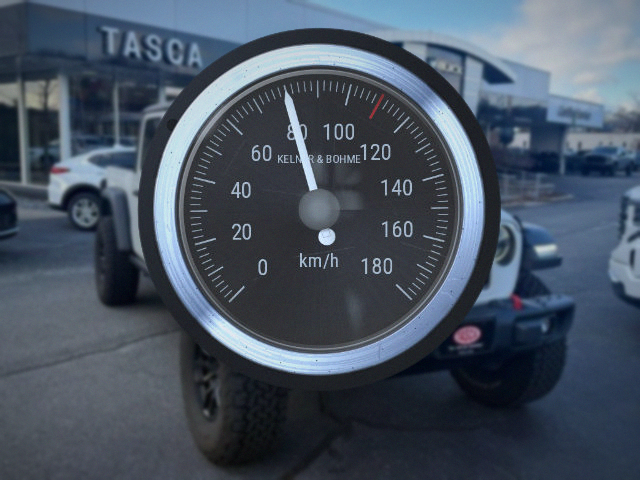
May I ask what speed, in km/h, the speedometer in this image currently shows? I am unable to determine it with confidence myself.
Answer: 80 km/h
